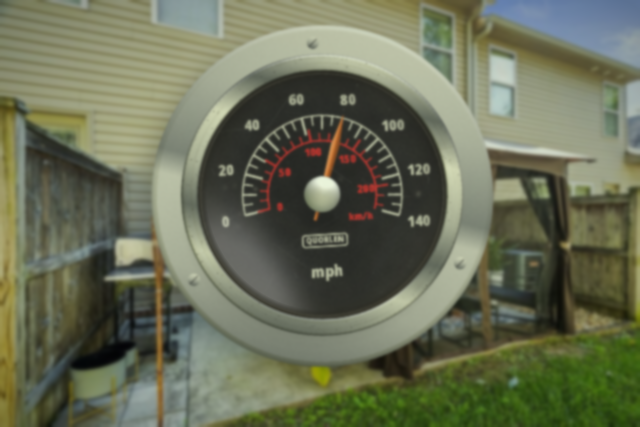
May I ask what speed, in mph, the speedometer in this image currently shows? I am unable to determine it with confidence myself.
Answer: 80 mph
